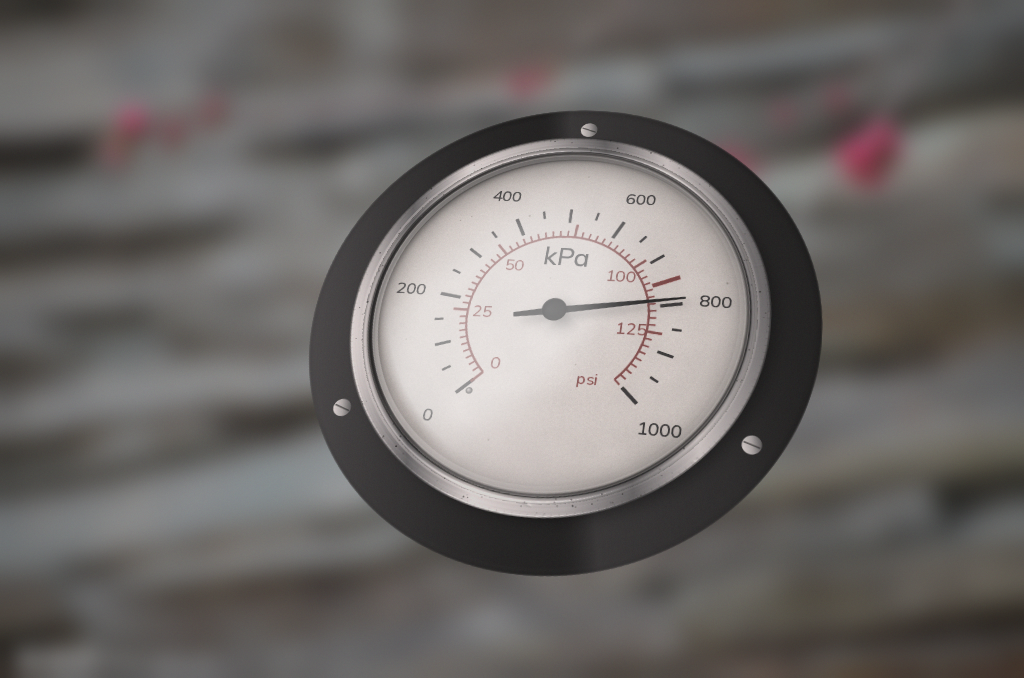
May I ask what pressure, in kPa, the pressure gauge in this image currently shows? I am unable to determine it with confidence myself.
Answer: 800 kPa
